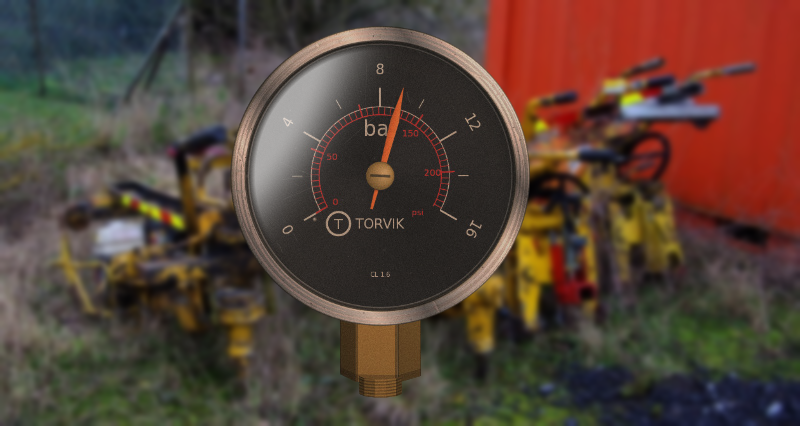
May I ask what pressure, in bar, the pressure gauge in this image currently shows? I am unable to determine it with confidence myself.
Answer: 9 bar
